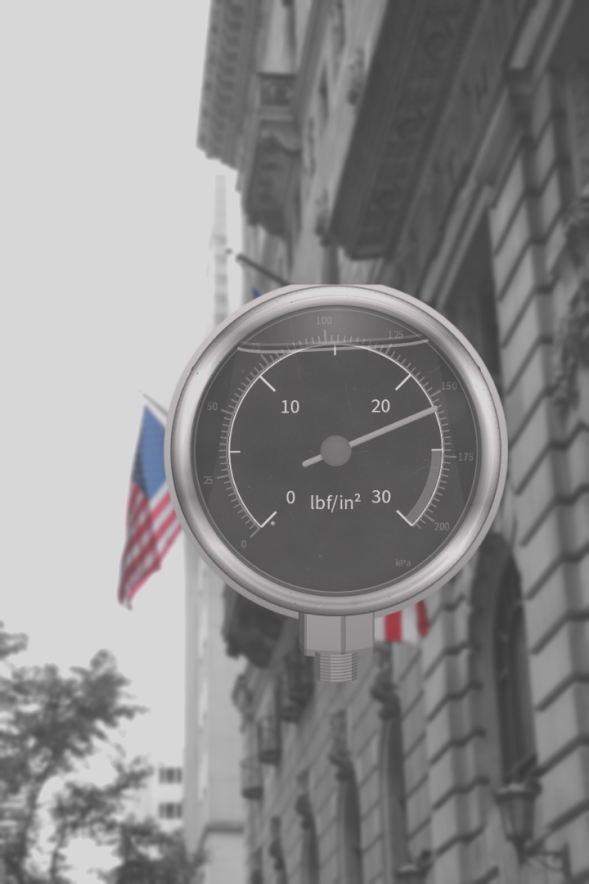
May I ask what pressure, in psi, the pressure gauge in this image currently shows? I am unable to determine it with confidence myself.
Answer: 22.5 psi
